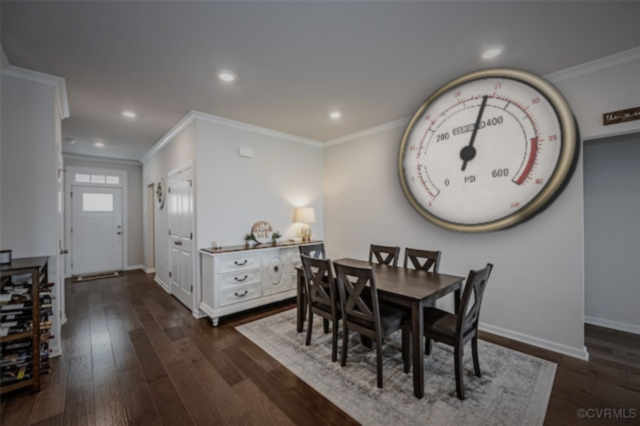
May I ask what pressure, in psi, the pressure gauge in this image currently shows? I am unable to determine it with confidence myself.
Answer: 350 psi
